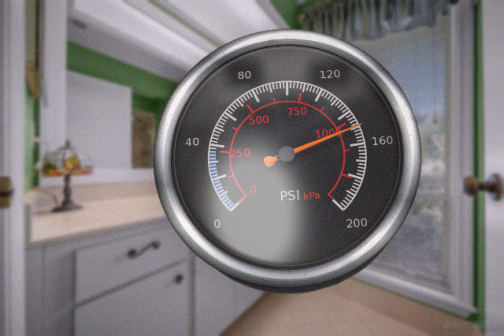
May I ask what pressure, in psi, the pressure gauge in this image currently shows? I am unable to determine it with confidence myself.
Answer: 150 psi
